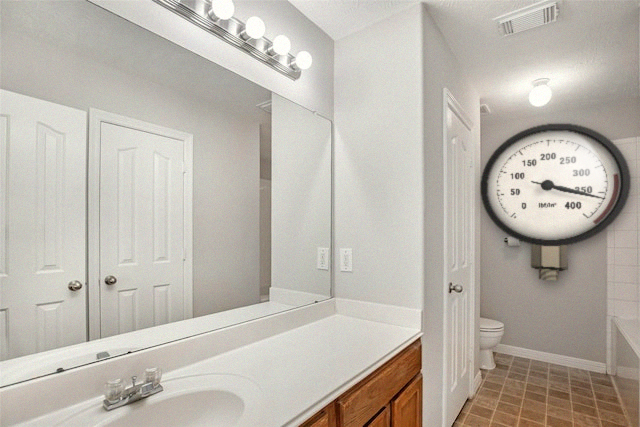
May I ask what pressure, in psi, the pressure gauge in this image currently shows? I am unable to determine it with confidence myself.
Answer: 360 psi
